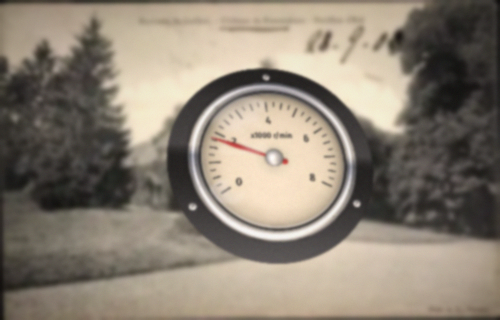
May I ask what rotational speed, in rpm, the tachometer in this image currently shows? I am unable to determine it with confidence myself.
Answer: 1750 rpm
